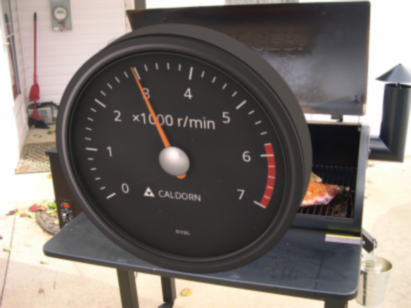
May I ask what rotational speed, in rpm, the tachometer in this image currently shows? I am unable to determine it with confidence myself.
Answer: 3000 rpm
